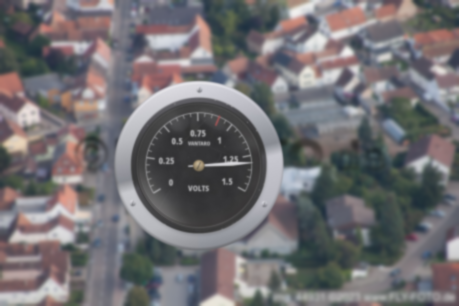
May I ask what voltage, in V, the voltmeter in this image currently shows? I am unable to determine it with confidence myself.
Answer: 1.3 V
